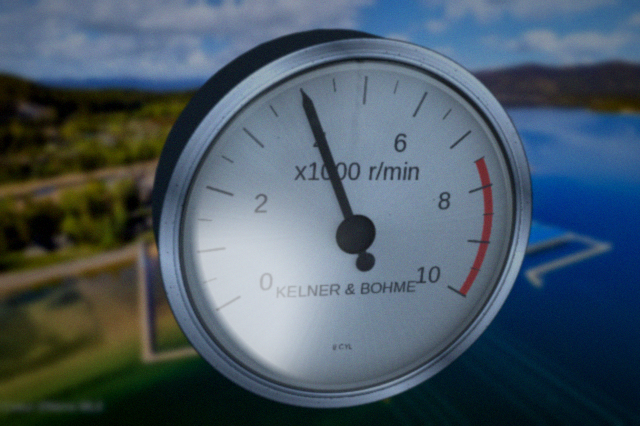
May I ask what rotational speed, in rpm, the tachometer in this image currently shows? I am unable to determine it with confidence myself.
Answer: 4000 rpm
